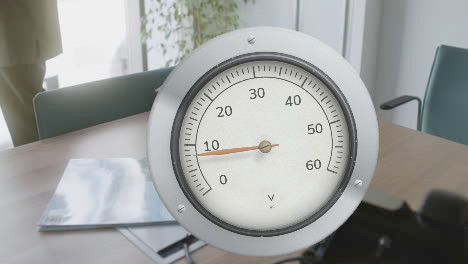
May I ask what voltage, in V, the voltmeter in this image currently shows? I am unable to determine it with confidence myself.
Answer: 8 V
